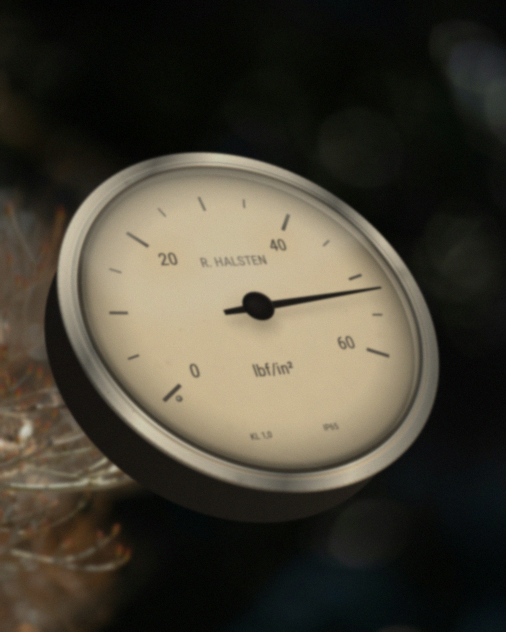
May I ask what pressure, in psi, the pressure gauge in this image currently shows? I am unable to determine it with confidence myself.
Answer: 52.5 psi
